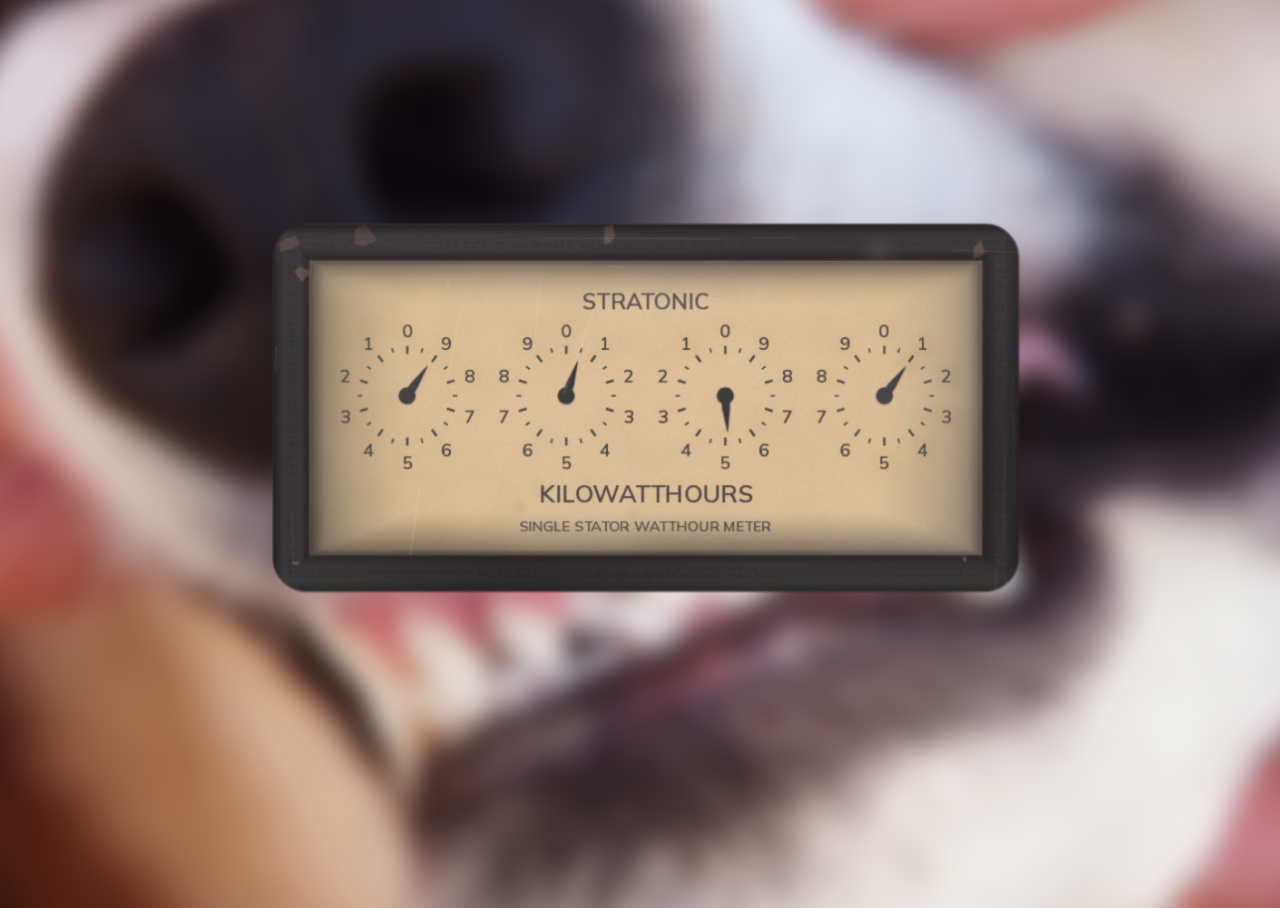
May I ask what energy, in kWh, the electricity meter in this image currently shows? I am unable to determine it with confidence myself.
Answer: 9051 kWh
